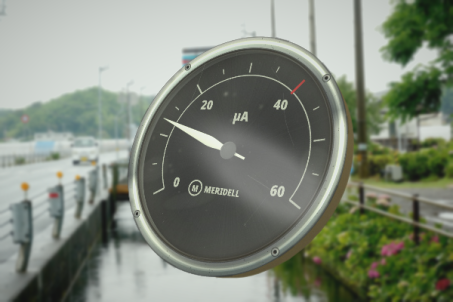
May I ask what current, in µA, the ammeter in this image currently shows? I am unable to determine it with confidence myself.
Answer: 12.5 µA
